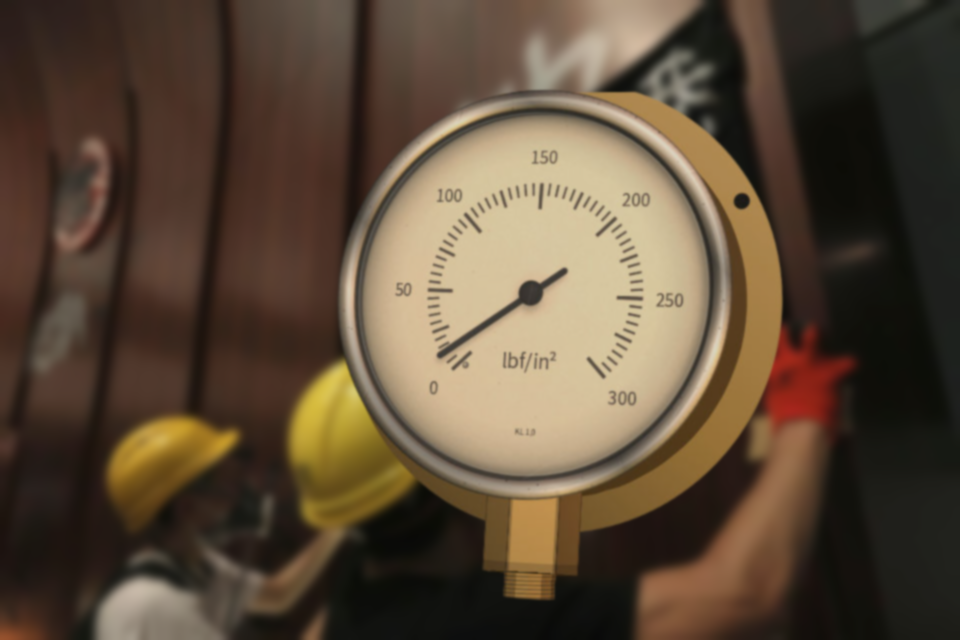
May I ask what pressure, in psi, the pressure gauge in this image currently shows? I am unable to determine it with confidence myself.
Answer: 10 psi
